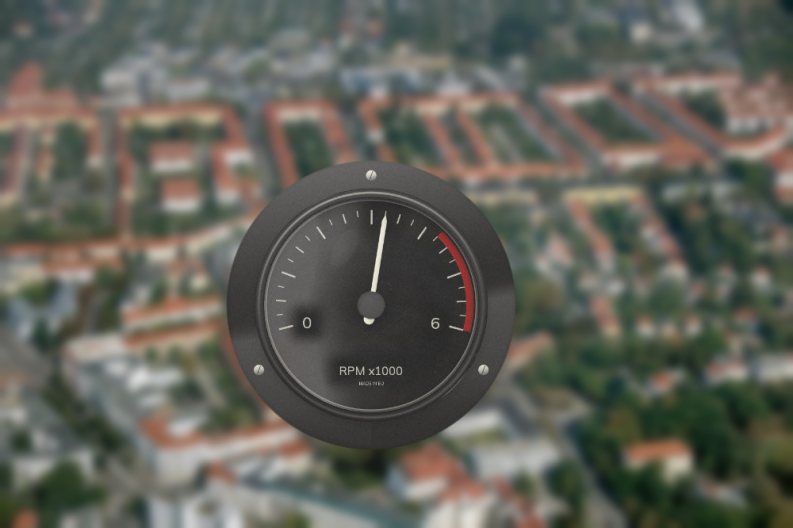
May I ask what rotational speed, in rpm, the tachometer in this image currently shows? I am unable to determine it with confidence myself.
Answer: 3250 rpm
